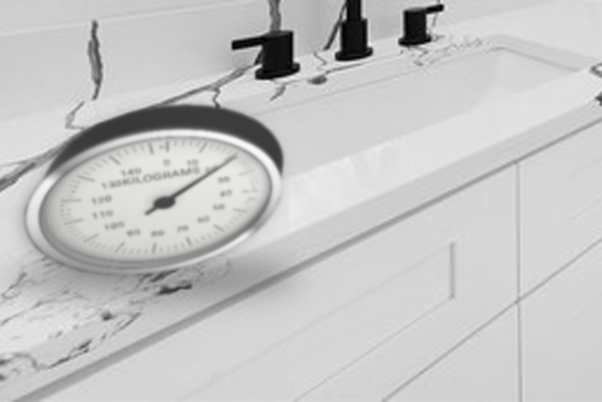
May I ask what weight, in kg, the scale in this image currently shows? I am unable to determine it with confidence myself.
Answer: 20 kg
